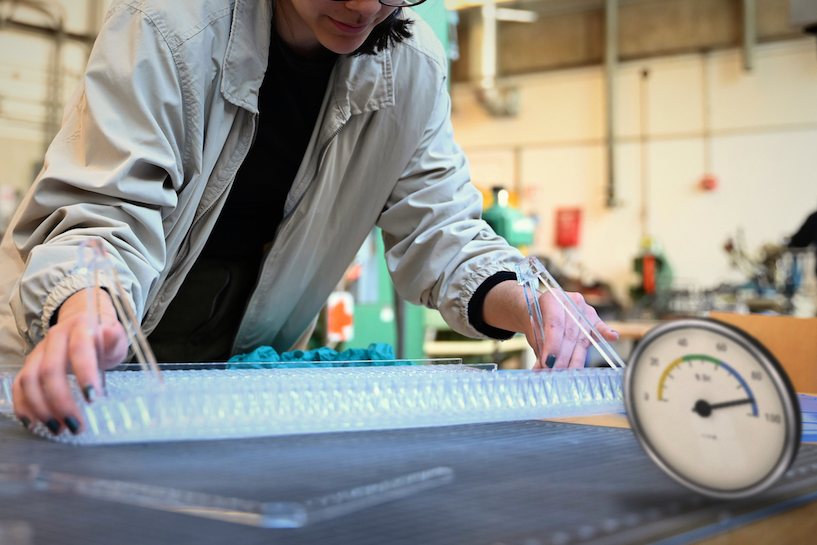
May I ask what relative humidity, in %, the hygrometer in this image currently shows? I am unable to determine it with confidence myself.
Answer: 90 %
